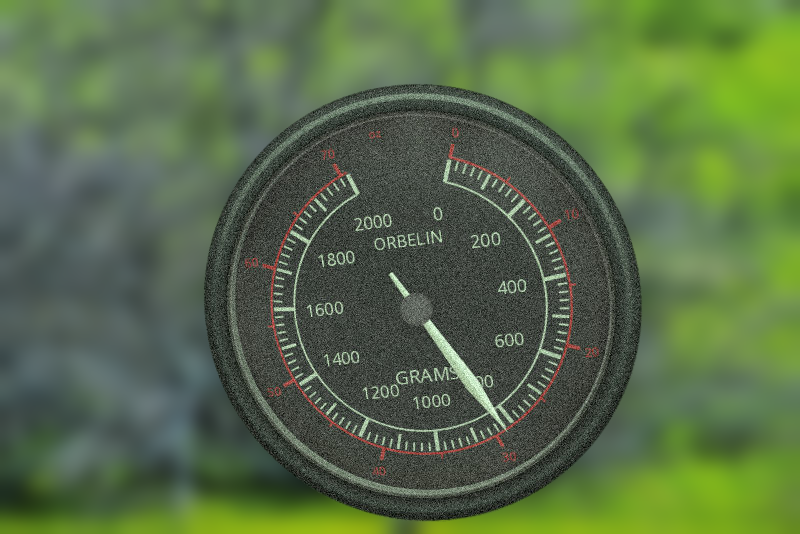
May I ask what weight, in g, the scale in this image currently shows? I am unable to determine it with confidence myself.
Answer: 820 g
